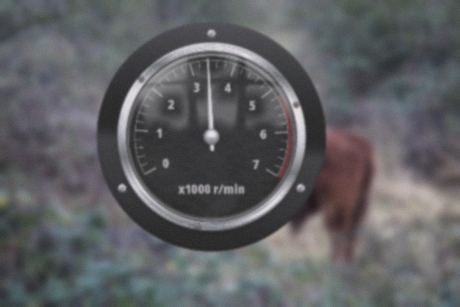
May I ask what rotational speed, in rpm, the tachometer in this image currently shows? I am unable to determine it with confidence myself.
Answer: 3400 rpm
